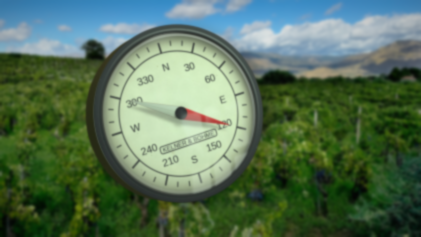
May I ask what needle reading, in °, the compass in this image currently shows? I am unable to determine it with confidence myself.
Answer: 120 °
